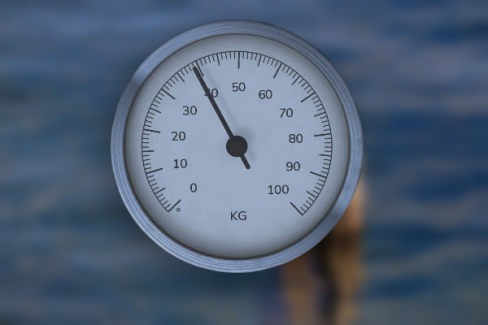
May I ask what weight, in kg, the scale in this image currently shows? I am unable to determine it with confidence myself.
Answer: 39 kg
